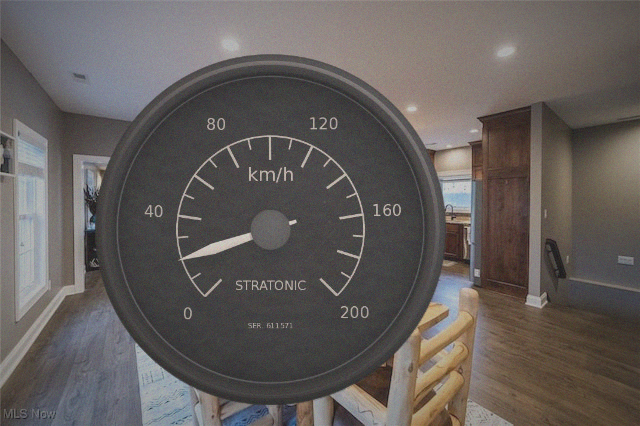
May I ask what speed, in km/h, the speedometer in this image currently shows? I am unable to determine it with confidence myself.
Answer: 20 km/h
